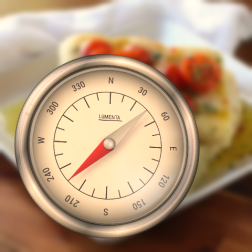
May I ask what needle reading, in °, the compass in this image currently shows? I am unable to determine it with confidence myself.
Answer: 225 °
